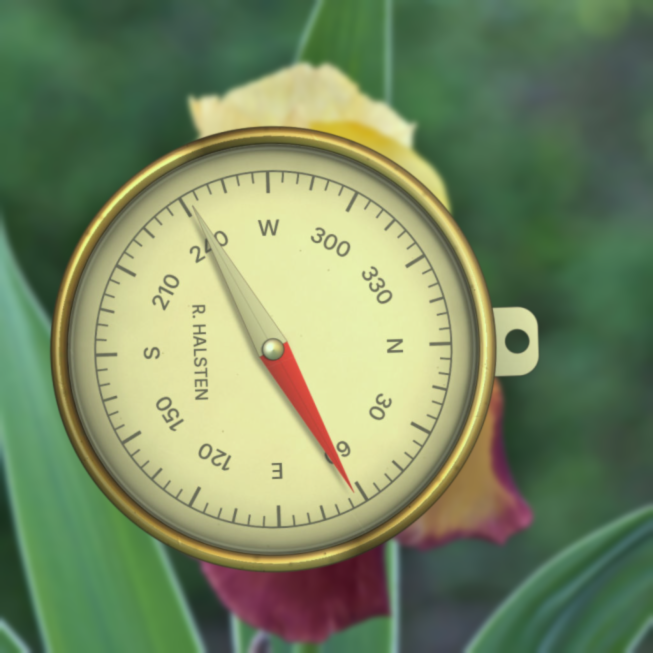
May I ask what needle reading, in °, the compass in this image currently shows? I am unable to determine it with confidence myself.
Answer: 62.5 °
